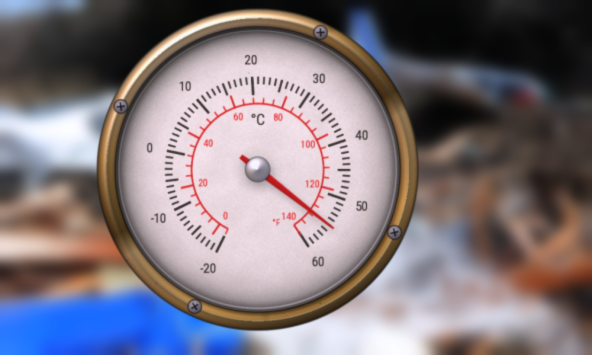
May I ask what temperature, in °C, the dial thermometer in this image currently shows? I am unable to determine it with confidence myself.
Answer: 55 °C
